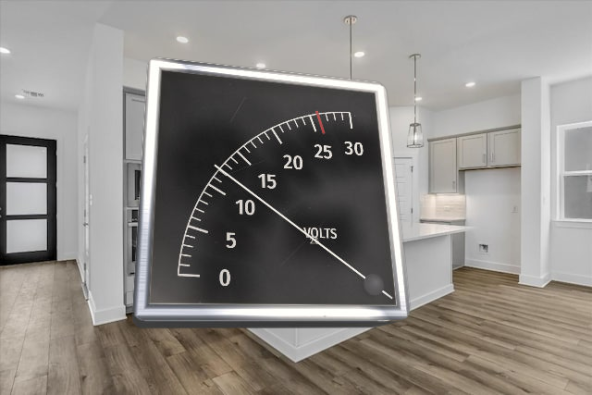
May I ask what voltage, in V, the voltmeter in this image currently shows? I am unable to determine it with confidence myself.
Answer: 12 V
